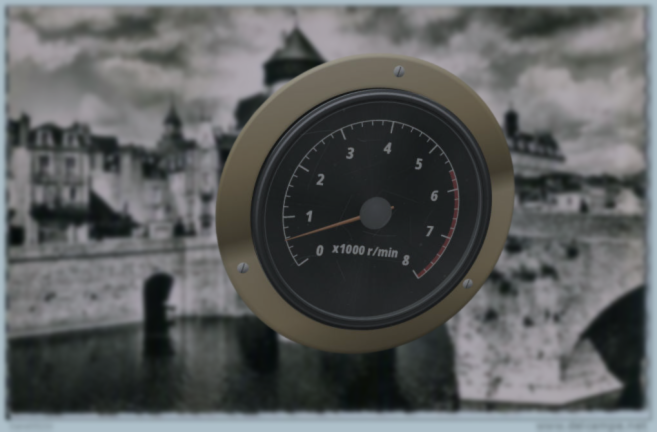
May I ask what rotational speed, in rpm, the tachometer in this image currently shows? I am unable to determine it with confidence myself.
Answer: 600 rpm
